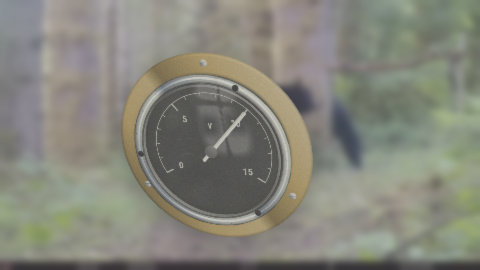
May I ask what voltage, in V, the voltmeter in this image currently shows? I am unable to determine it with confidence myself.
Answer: 10 V
